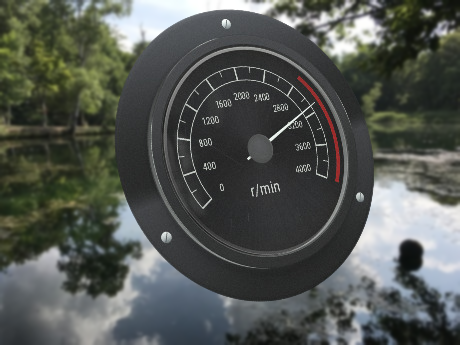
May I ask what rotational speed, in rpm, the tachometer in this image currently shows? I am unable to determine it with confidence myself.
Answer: 3100 rpm
